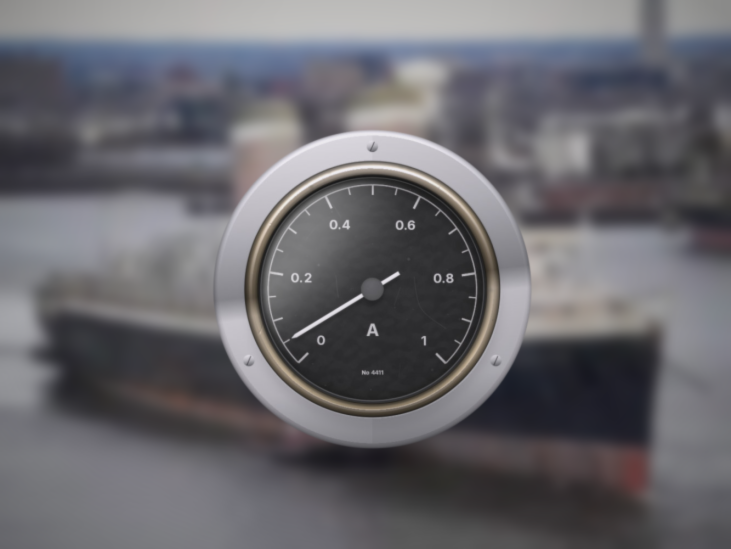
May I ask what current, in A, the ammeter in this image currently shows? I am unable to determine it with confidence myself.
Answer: 0.05 A
